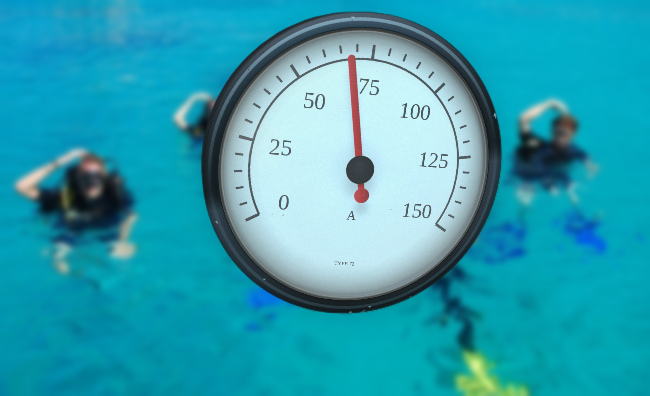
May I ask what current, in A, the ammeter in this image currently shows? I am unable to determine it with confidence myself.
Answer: 67.5 A
